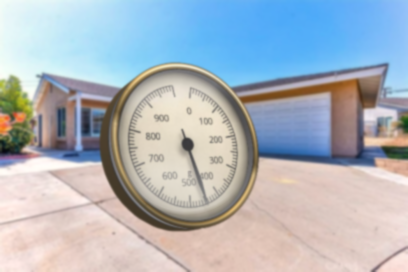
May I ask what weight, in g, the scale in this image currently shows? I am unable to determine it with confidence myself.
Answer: 450 g
